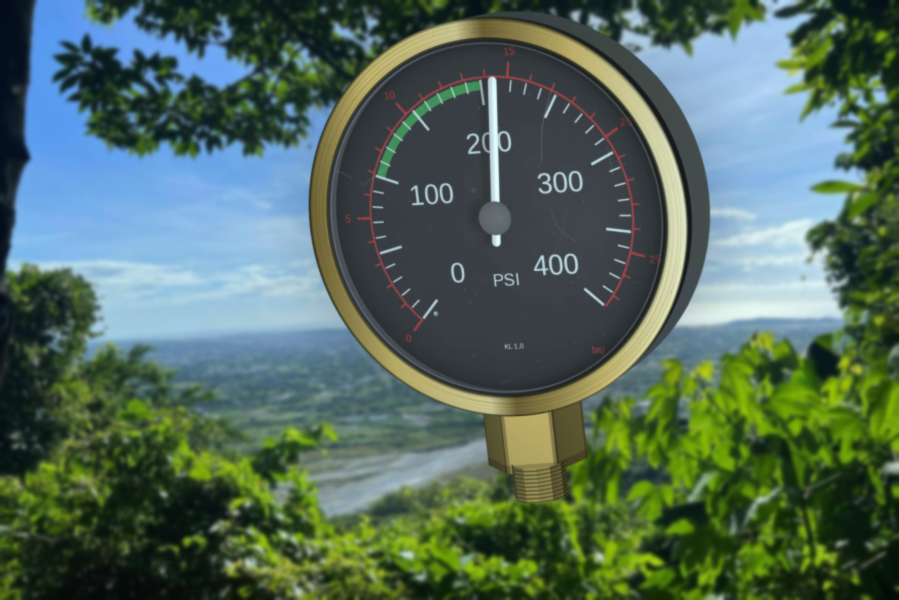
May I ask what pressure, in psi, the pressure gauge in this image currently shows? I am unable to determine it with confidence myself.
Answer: 210 psi
